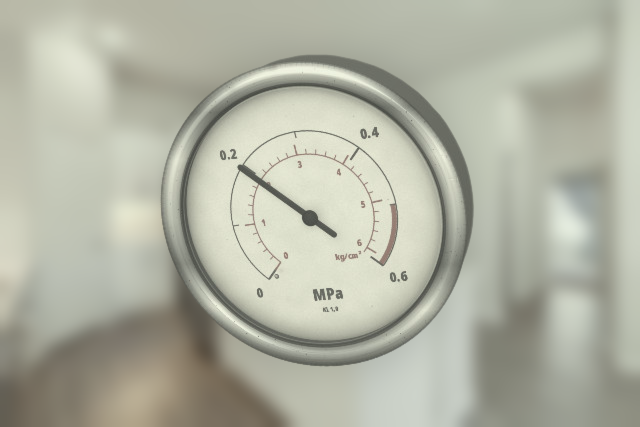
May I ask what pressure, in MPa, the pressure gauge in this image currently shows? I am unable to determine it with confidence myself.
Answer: 0.2 MPa
